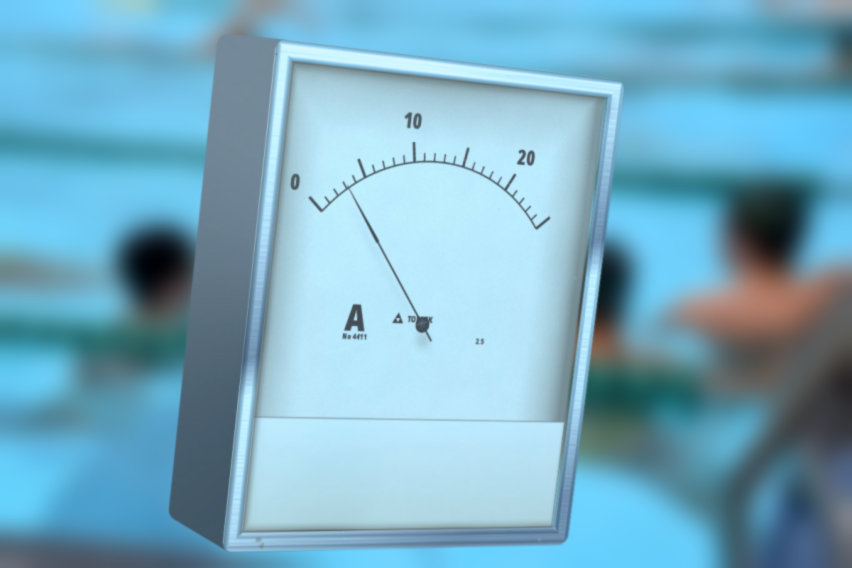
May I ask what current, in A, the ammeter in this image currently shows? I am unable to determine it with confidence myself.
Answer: 3 A
